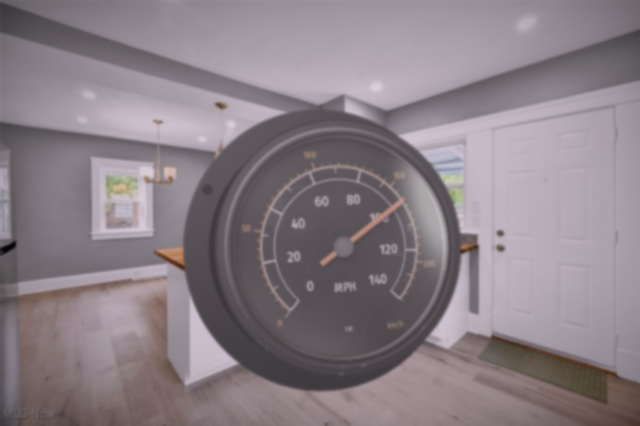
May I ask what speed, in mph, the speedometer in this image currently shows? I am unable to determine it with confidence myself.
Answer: 100 mph
